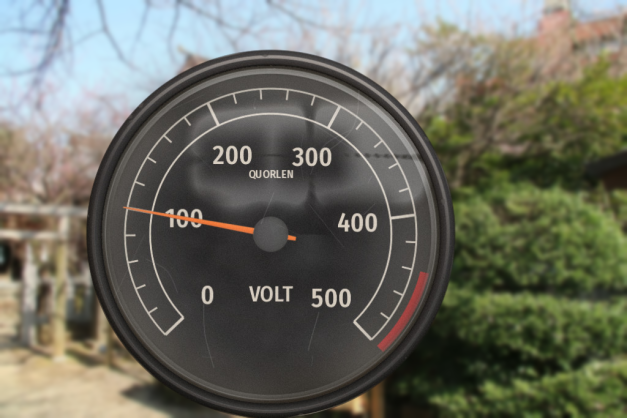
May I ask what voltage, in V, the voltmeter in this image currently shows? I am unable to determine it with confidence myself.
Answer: 100 V
